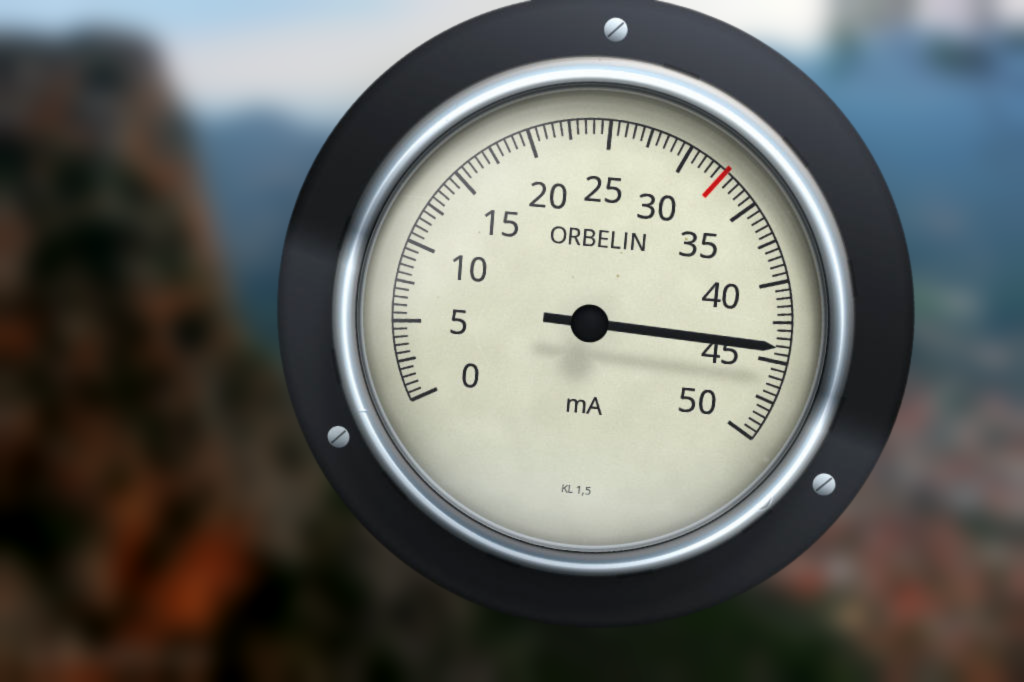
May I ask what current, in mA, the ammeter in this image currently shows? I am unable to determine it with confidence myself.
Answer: 44 mA
